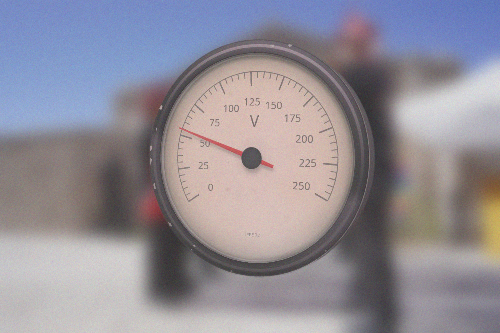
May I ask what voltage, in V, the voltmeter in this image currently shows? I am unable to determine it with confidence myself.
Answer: 55 V
